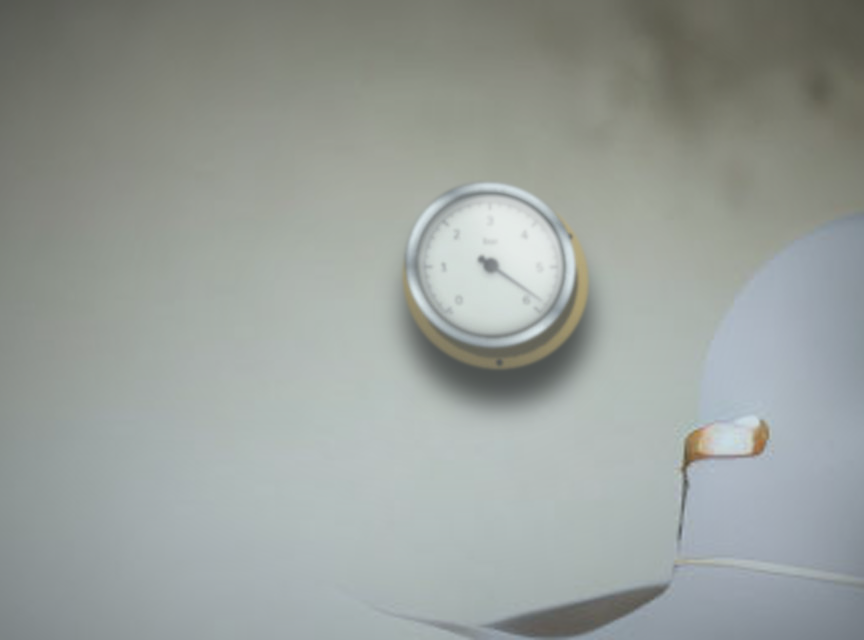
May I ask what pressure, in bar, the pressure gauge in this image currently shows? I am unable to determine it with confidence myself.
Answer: 5.8 bar
